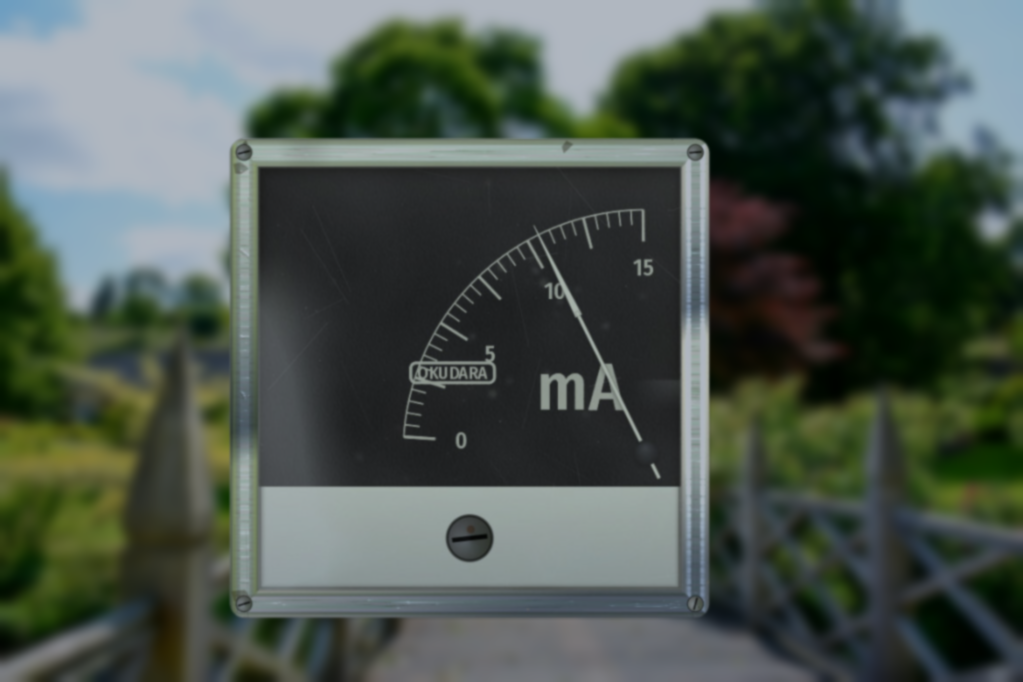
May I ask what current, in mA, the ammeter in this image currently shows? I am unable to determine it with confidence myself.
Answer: 10.5 mA
